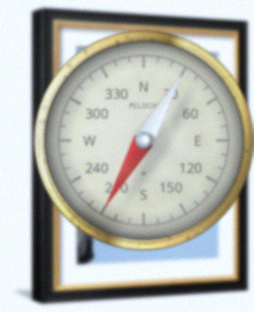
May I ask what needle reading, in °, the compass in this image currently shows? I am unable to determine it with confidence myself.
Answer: 210 °
